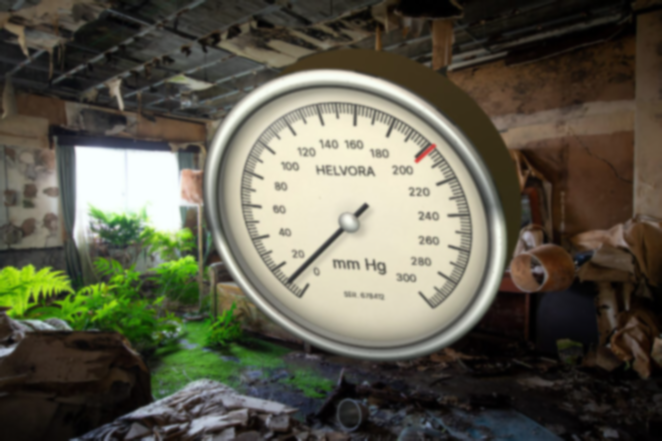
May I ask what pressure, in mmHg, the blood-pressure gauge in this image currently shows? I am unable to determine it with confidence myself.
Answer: 10 mmHg
